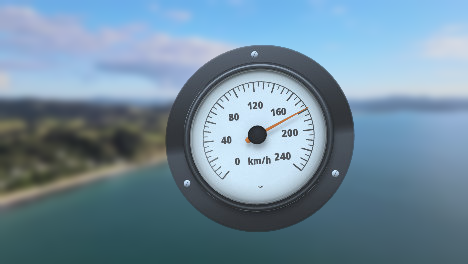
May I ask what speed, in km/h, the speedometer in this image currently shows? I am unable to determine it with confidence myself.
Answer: 180 km/h
